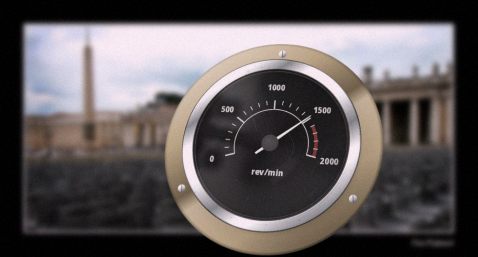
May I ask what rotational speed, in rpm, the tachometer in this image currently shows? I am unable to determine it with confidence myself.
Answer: 1500 rpm
